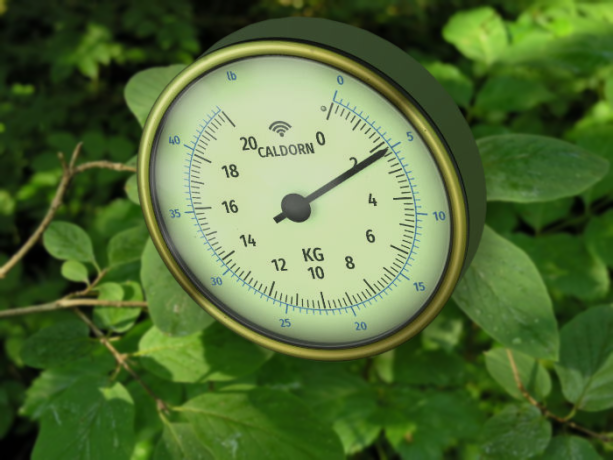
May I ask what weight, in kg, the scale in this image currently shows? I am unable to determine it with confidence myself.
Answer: 2.2 kg
